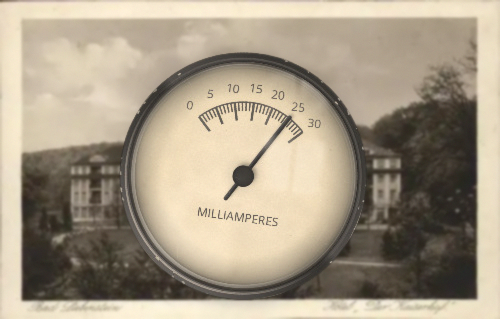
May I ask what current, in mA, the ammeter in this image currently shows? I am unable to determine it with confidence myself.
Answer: 25 mA
